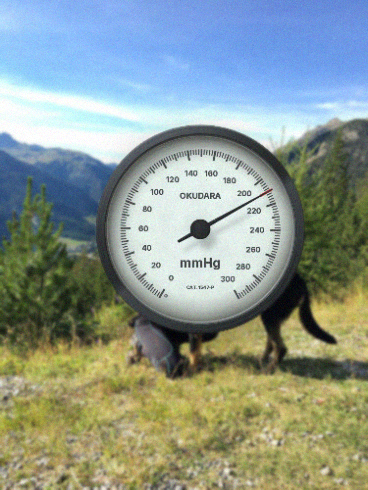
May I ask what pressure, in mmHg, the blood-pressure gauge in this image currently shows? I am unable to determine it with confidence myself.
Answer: 210 mmHg
